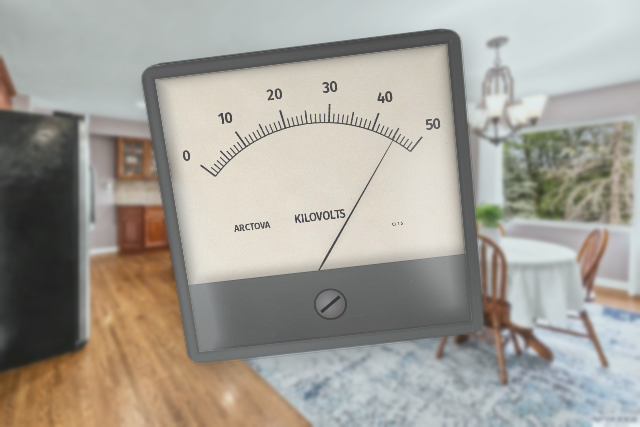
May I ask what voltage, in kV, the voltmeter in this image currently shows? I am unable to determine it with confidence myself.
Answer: 45 kV
